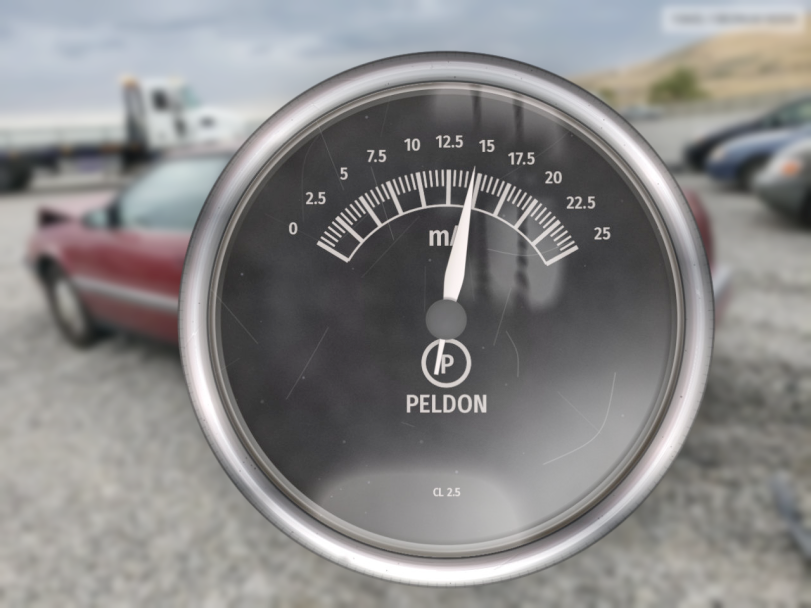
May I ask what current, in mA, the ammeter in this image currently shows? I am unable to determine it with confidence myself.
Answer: 14.5 mA
